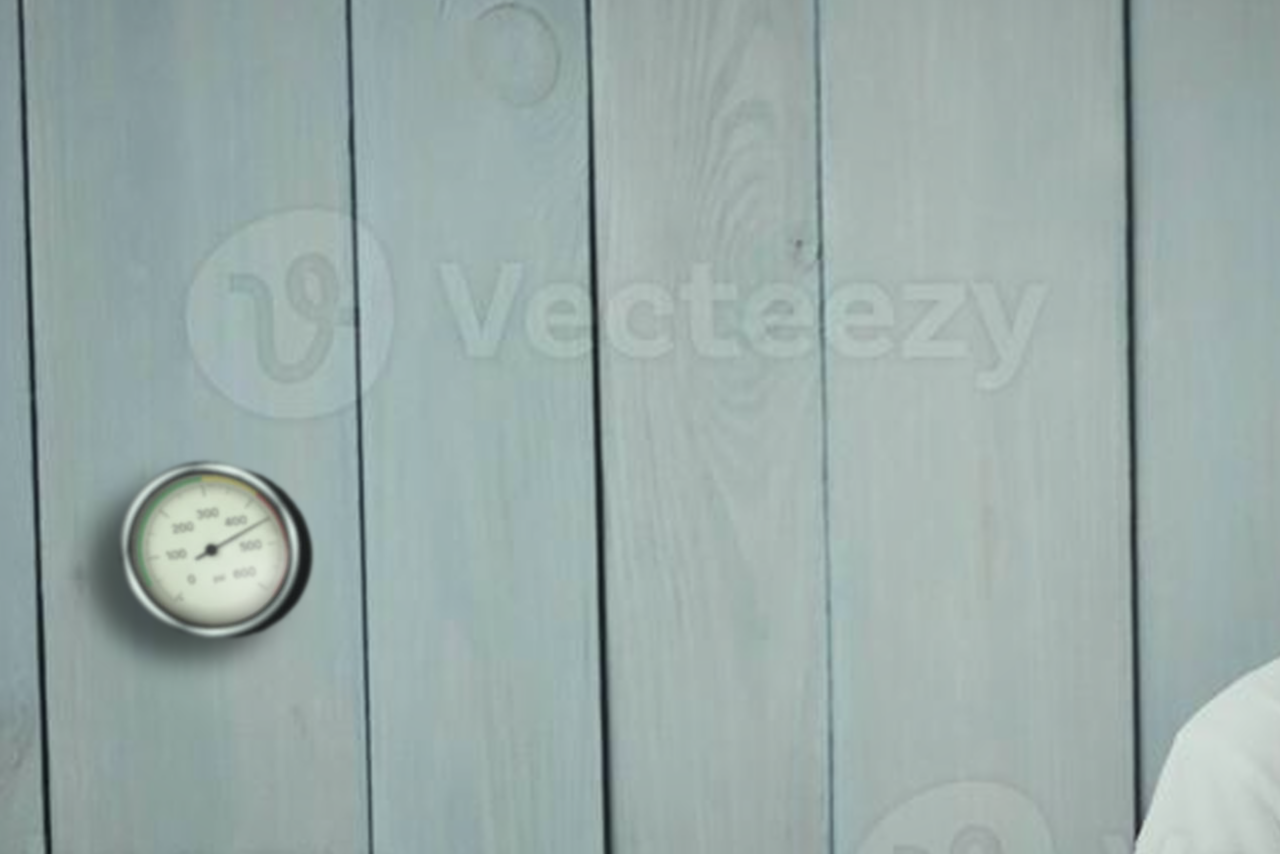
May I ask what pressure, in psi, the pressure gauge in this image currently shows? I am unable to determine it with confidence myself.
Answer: 450 psi
